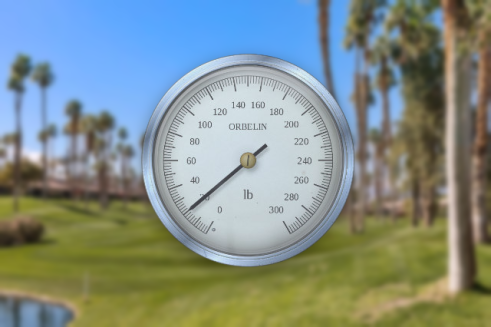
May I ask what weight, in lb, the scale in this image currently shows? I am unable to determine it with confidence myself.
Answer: 20 lb
